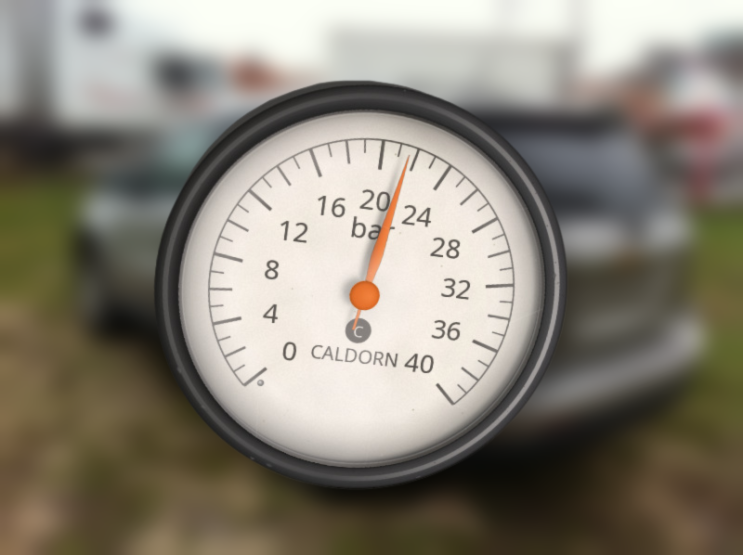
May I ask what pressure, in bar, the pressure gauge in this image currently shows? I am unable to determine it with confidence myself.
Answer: 21.5 bar
